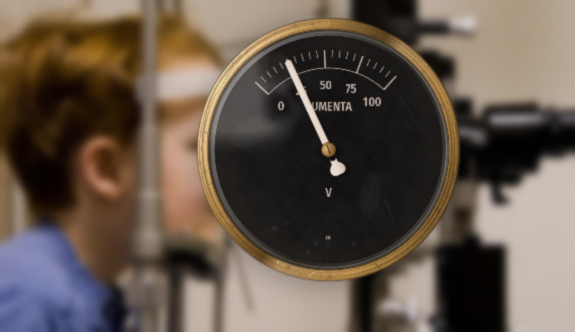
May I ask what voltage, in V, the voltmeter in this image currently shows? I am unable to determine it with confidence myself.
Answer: 25 V
